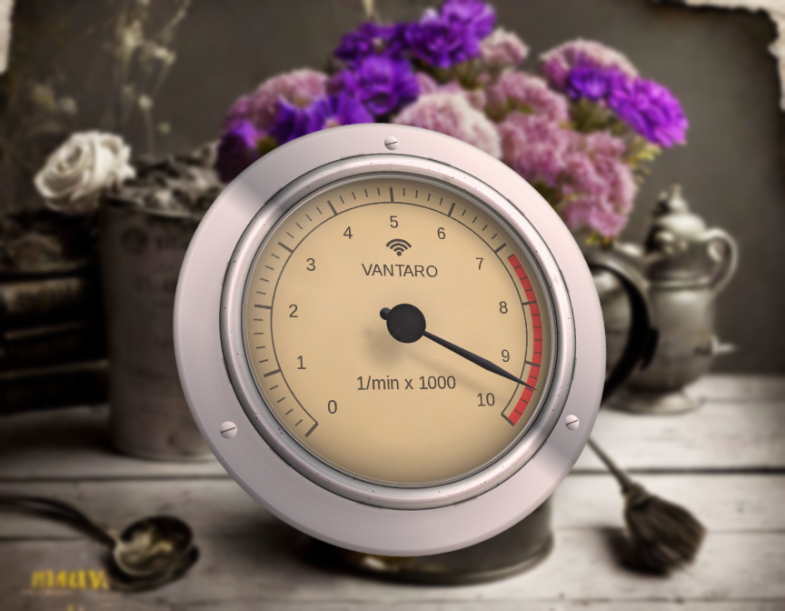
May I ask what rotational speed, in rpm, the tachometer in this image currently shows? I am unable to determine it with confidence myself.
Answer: 9400 rpm
